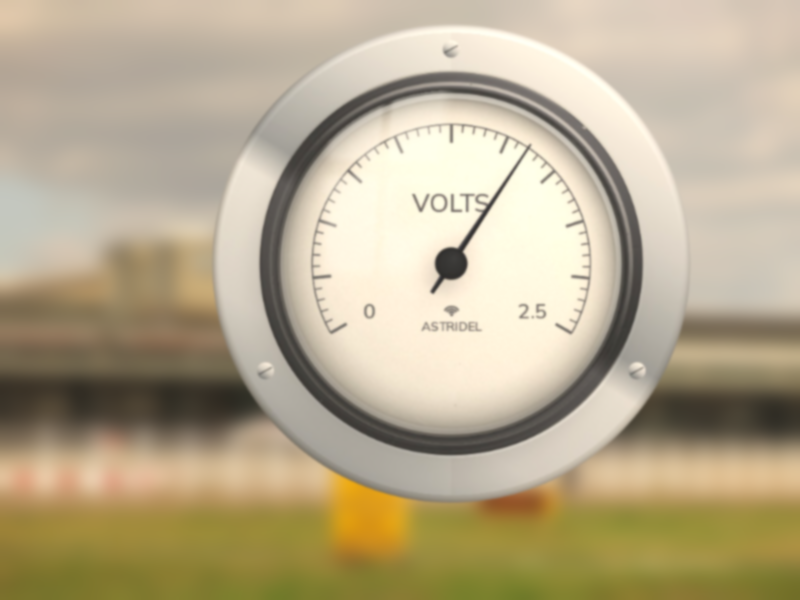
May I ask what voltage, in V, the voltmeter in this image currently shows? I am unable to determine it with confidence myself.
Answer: 1.6 V
